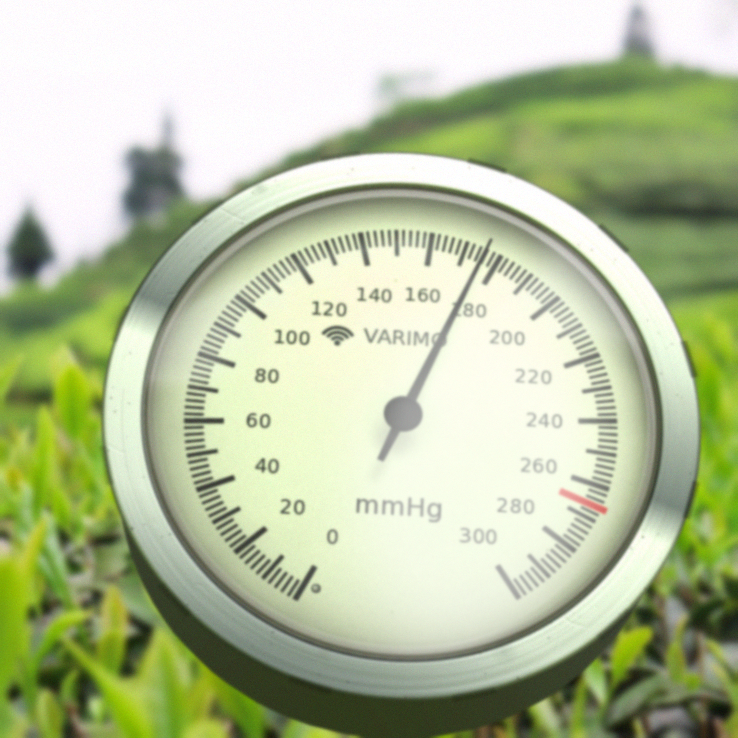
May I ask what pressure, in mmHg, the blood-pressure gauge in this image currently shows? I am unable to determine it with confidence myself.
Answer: 176 mmHg
